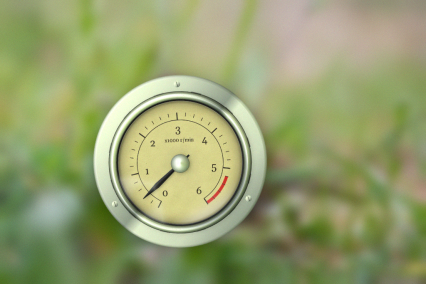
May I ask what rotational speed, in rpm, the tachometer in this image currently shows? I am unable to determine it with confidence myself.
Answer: 400 rpm
